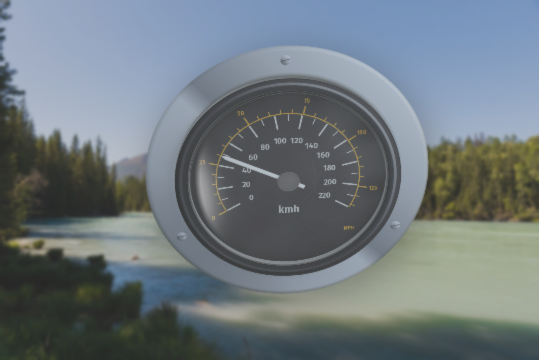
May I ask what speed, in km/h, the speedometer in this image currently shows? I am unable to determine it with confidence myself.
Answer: 50 km/h
